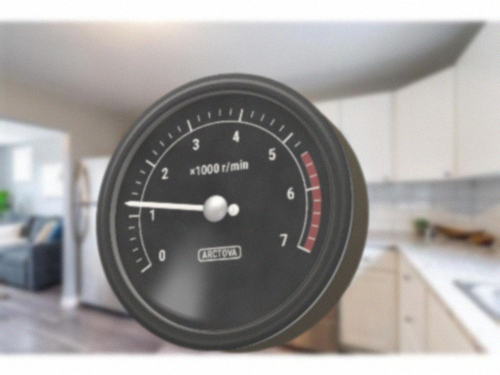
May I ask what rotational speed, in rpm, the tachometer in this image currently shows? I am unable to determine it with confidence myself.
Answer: 1200 rpm
